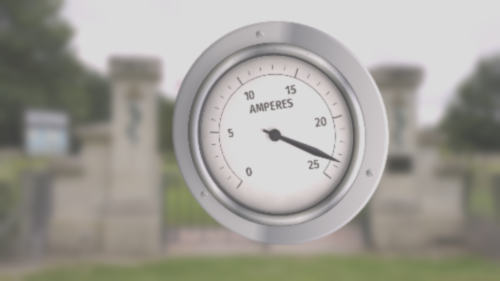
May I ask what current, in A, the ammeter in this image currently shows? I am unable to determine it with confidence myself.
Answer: 23.5 A
